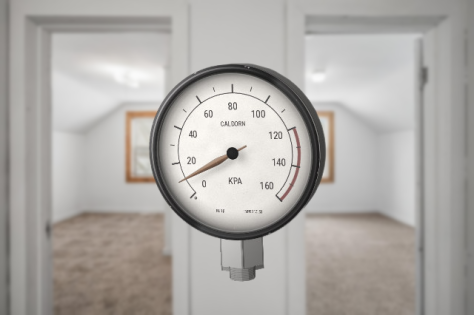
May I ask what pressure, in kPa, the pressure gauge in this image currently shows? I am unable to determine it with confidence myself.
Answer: 10 kPa
